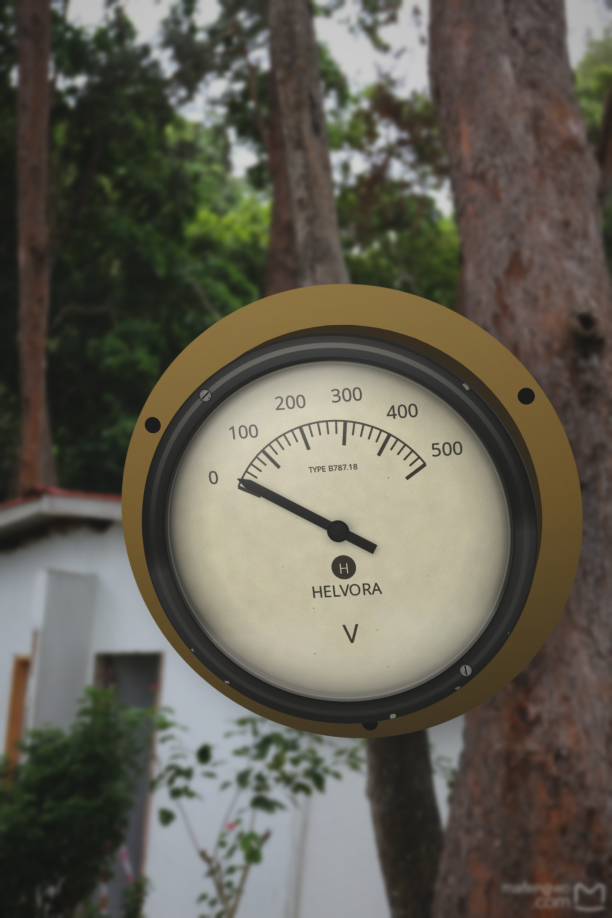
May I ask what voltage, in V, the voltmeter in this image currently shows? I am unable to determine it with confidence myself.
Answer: 20 V
